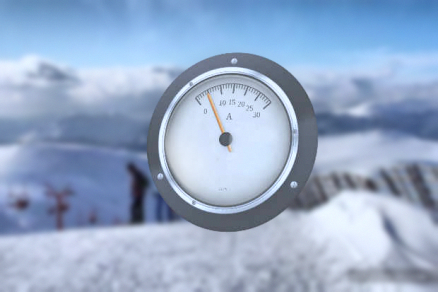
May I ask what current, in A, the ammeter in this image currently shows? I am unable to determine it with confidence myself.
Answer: 5 A
